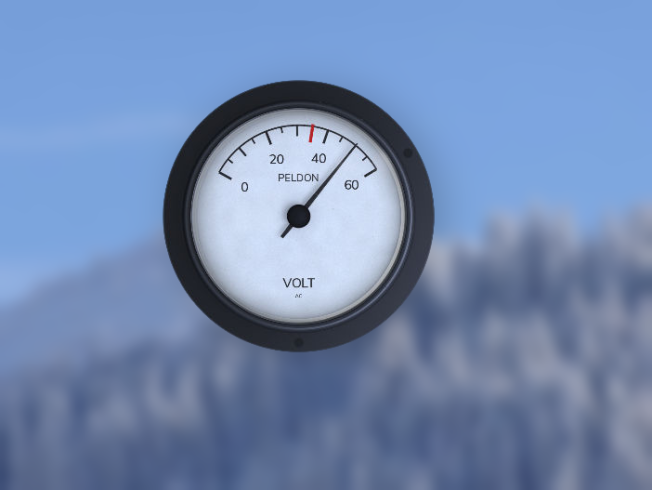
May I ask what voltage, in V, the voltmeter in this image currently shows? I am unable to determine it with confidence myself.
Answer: 50 V
